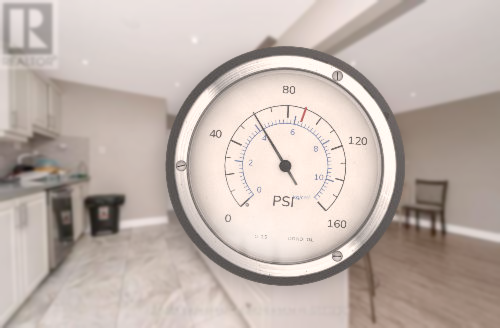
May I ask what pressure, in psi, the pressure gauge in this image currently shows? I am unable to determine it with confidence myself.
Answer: 60 psi
